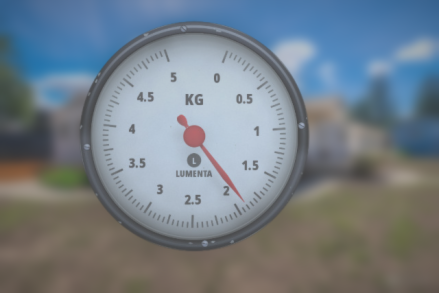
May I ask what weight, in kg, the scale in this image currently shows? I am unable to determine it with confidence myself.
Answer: 1.9 kg
